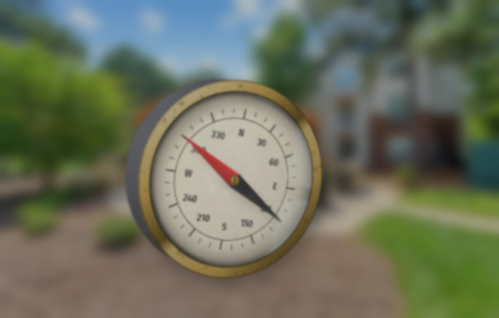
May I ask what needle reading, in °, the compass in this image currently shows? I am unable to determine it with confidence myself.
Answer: 300 °
